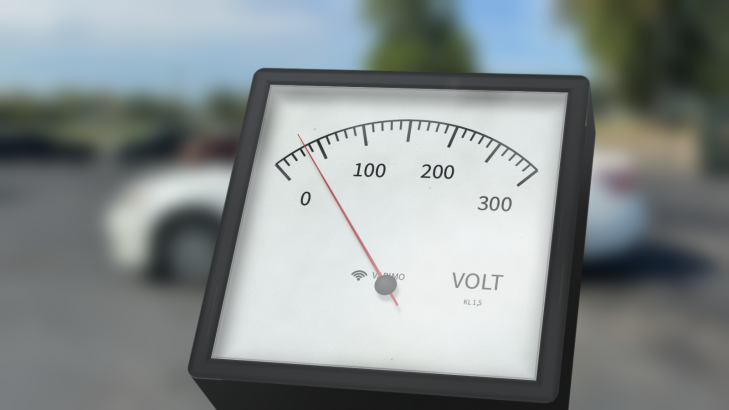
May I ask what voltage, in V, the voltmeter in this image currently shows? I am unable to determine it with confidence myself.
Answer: 35 V
